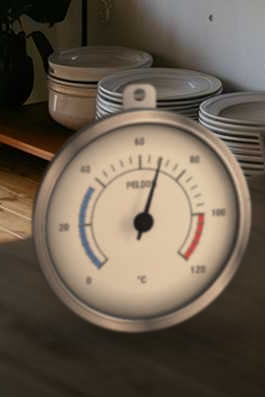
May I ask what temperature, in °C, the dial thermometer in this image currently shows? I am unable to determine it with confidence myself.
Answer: 68 °C
